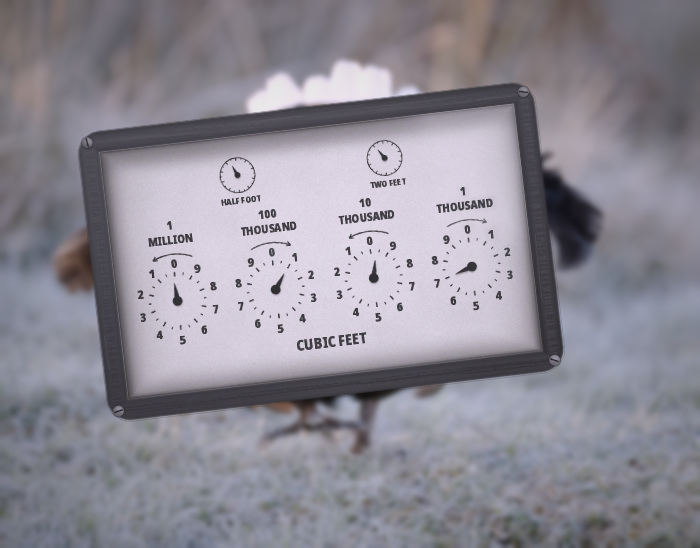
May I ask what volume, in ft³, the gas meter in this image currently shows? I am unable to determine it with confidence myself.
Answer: 9700 ft³
